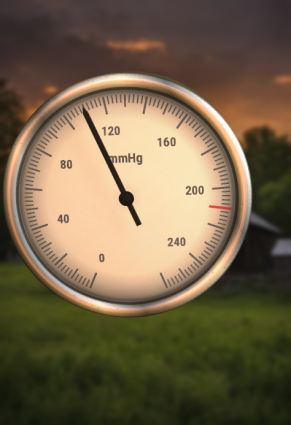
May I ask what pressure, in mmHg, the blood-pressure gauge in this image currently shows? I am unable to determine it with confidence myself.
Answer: 110 mmHg
